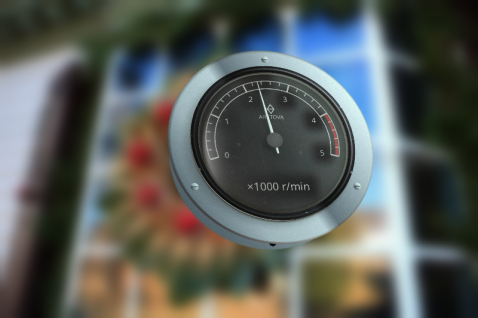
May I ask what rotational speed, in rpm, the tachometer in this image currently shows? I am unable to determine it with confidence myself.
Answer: 2300 rpm
